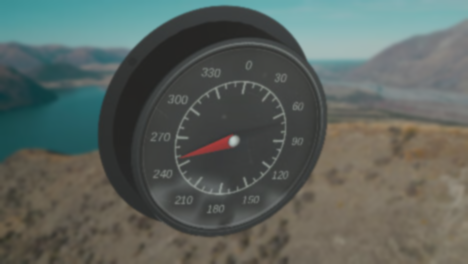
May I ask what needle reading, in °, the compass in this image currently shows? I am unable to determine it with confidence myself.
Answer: 250 °
